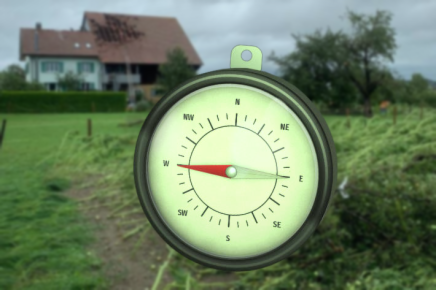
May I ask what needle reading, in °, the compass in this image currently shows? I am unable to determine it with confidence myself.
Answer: 270 °
